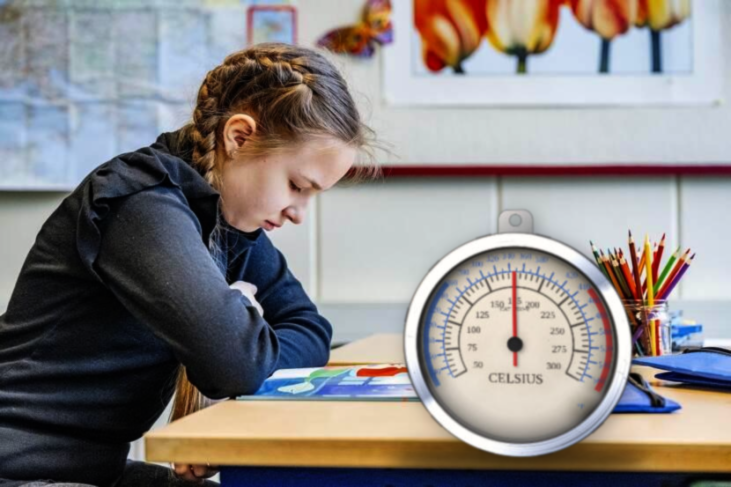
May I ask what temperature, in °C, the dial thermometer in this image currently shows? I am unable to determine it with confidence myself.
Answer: 175 °C
